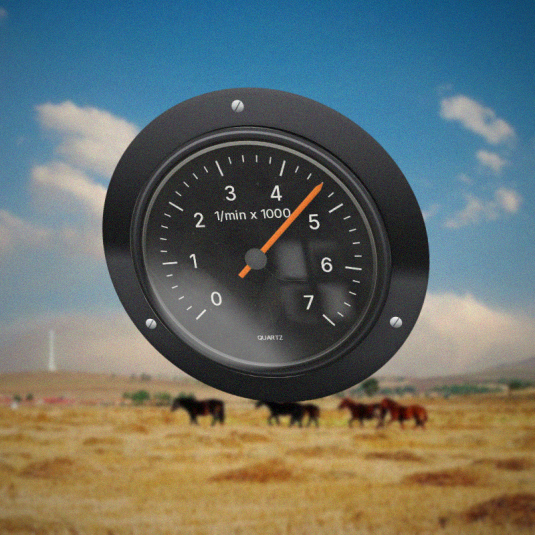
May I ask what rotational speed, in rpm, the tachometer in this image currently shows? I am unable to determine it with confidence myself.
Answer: 4600 rpm
